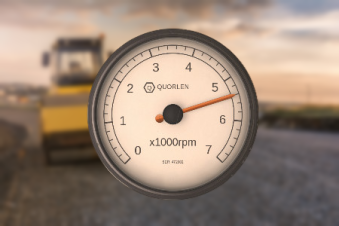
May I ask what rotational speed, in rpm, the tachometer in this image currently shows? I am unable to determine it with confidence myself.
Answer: 5400 rpm
